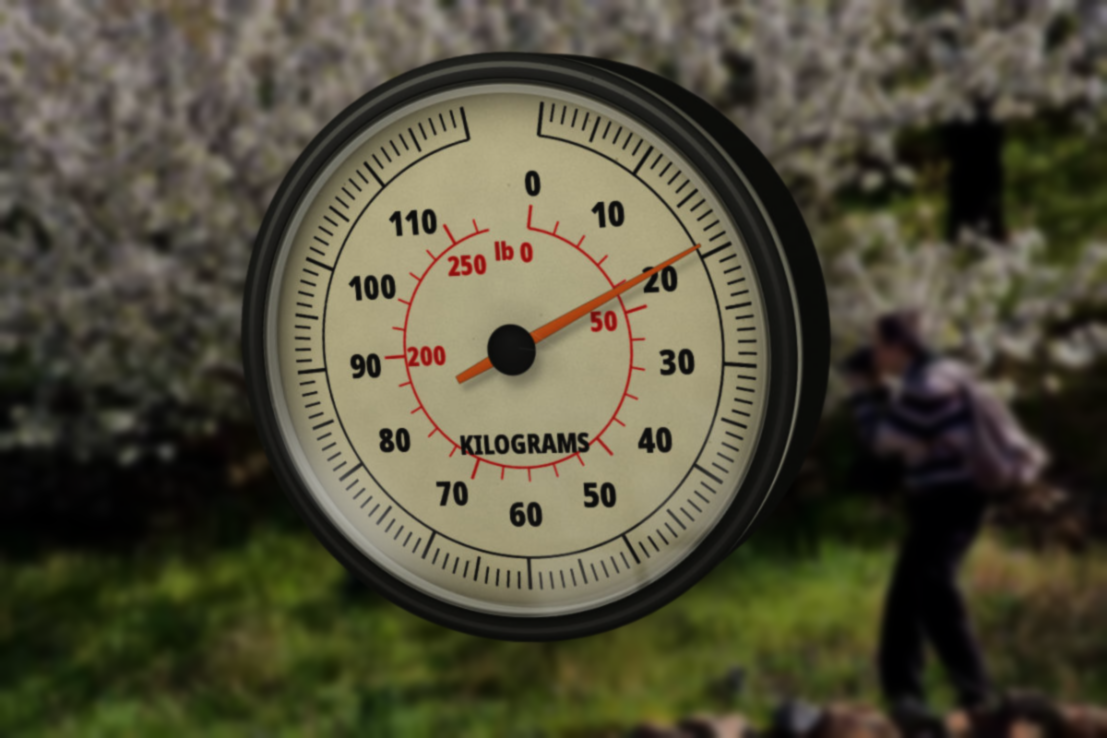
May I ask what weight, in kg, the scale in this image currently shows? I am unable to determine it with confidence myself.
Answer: 19 kg
